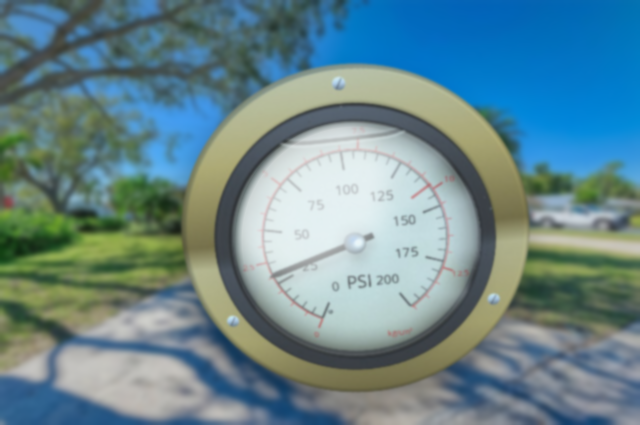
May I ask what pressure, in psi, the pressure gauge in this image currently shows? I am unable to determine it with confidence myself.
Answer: 30 psi
